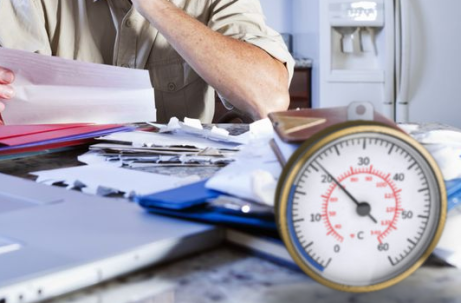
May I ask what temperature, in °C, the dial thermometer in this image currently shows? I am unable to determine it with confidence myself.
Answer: 21 °C
